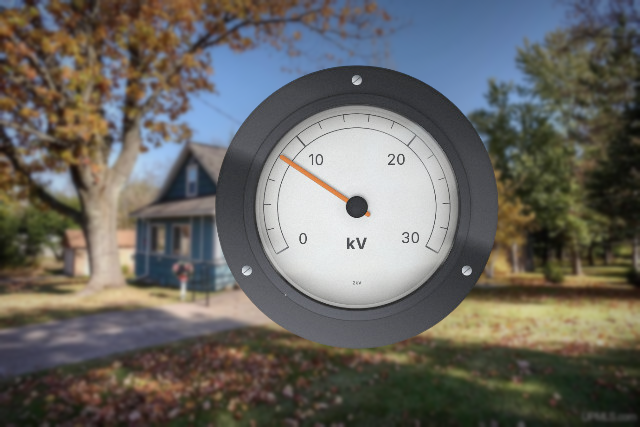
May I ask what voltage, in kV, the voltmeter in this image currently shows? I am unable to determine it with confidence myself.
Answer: 8 kV
